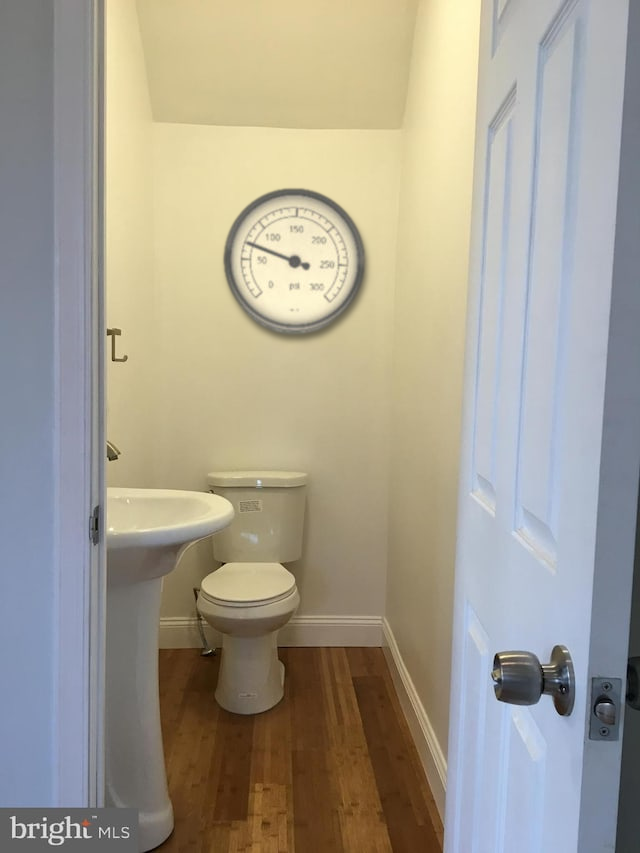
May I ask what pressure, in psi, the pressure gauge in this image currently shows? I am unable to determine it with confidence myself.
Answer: 70 psi
